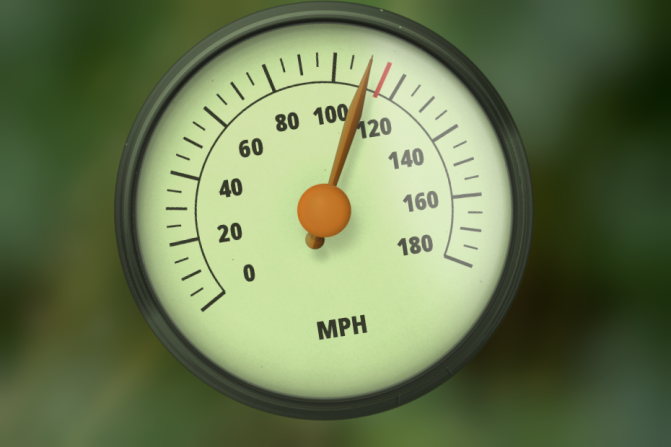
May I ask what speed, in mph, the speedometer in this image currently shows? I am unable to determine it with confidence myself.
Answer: 110 mph
